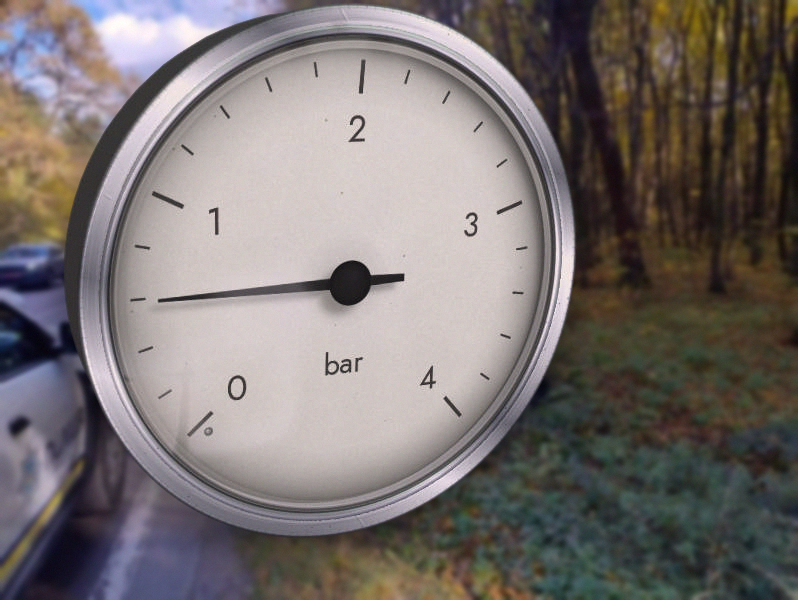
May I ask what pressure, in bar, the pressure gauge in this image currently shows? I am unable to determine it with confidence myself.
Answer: 0.6 bar
